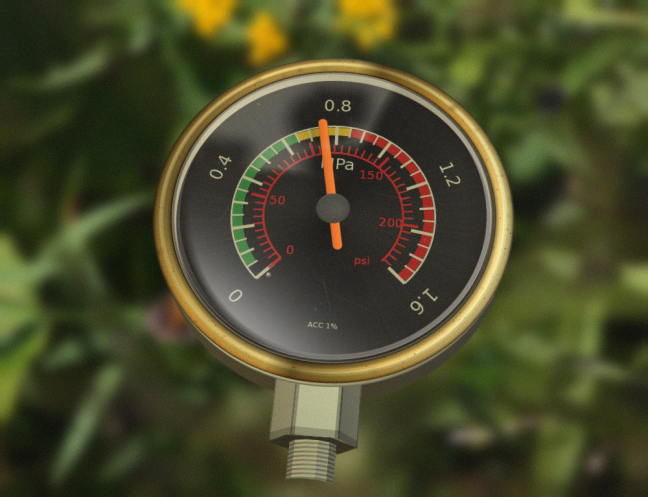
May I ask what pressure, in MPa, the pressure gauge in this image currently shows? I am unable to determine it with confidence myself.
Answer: 0.75 MPa
